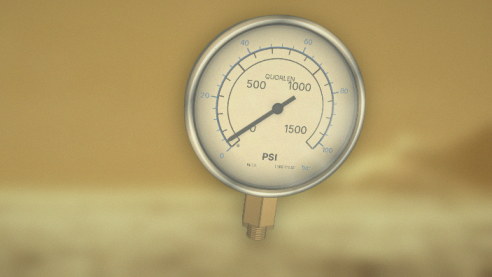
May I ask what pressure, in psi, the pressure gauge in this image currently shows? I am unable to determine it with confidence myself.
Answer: 50 psi
